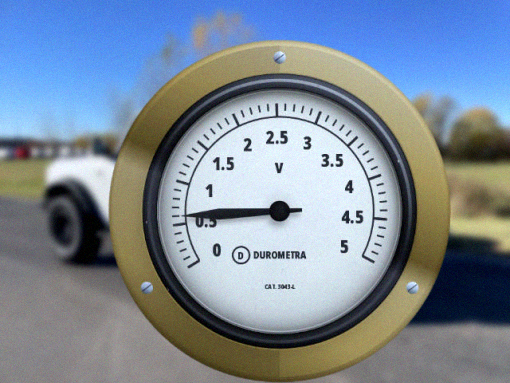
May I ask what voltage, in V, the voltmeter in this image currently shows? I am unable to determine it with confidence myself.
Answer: 0.6 V
